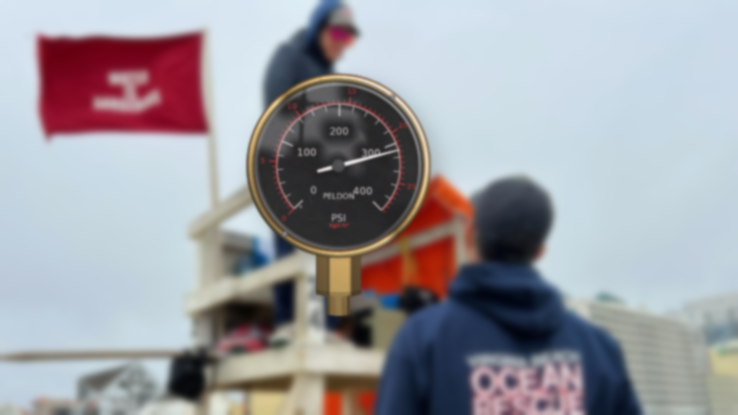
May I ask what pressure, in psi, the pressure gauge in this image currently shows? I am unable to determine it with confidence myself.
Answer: 310 psi
